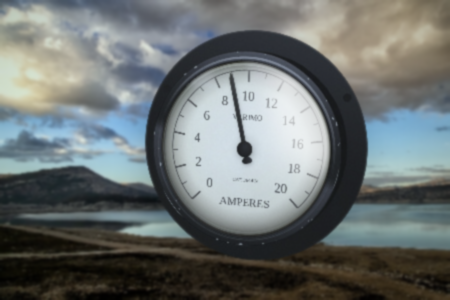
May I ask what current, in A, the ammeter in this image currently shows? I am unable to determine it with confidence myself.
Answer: 9 A
